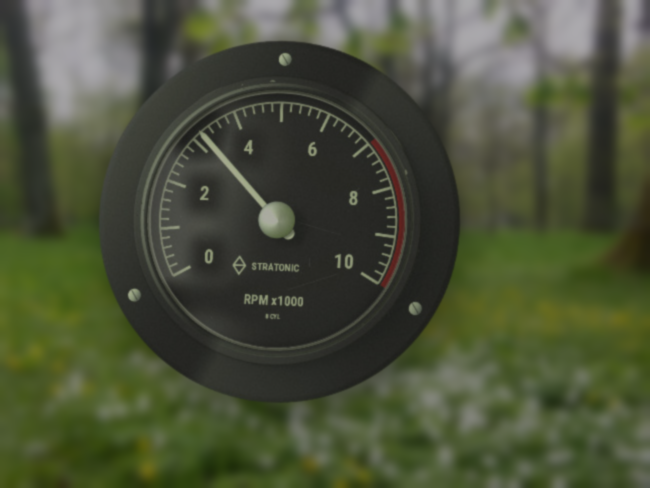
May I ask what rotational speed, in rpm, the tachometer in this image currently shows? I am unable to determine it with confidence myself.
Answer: 3200 rpm
